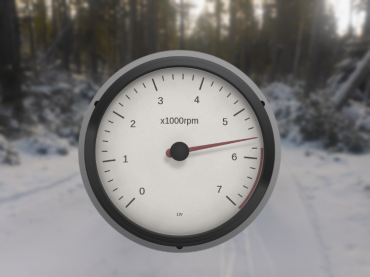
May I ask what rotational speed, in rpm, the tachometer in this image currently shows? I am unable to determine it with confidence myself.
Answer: 5600 rpm
